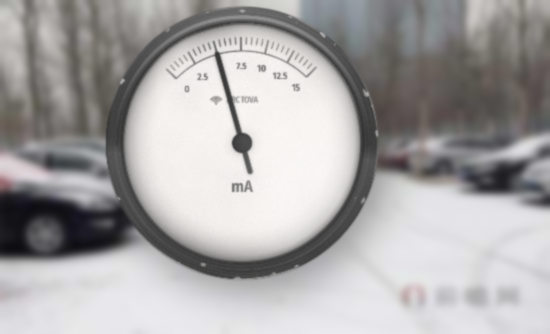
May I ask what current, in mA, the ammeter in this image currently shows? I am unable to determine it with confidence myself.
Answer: 5 mA
